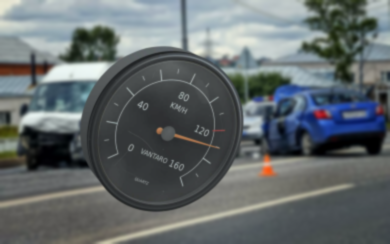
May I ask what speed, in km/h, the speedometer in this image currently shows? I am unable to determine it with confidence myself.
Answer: 130 km/h
